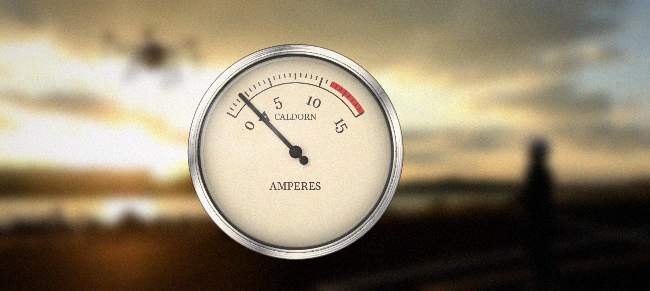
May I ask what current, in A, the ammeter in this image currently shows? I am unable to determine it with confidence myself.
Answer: 2 A
